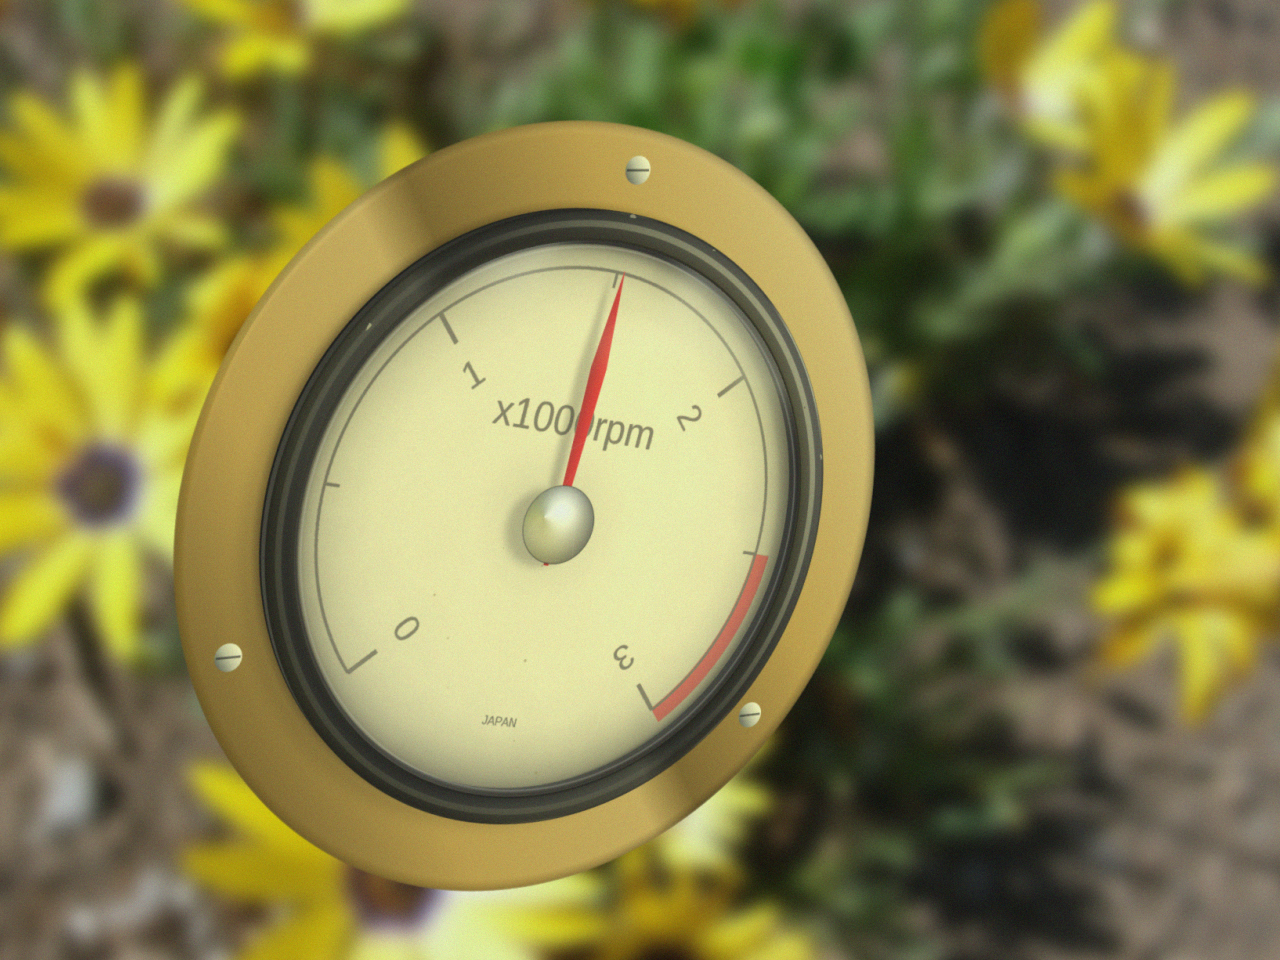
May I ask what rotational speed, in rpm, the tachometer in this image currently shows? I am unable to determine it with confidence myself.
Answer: 1500 rpm
